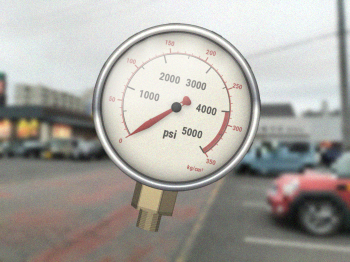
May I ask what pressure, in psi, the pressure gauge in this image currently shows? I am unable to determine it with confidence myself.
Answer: 0 psi
